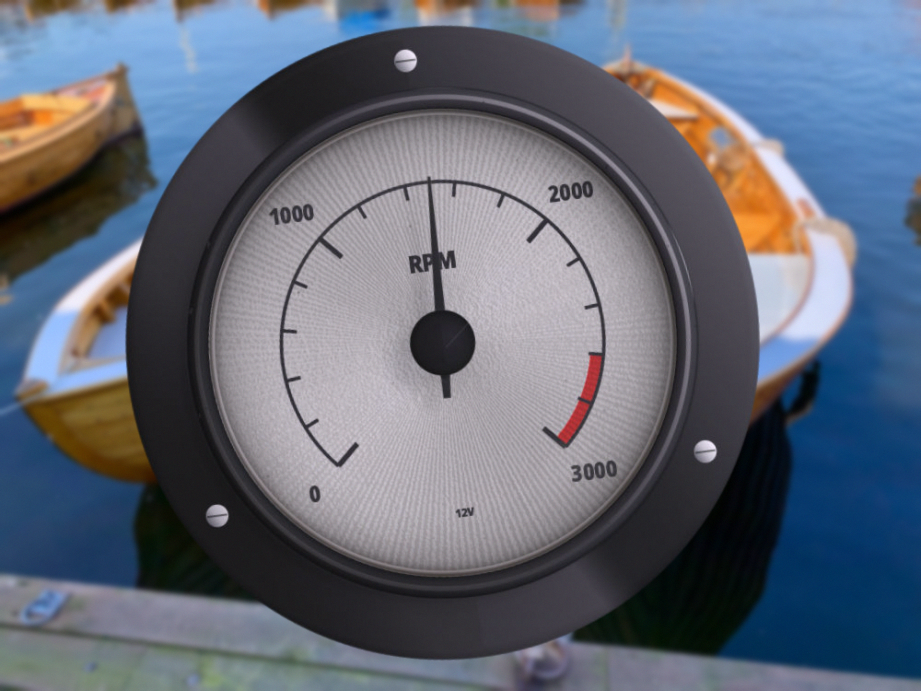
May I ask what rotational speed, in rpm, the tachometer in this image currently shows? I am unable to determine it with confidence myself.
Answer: 1500 rpm
